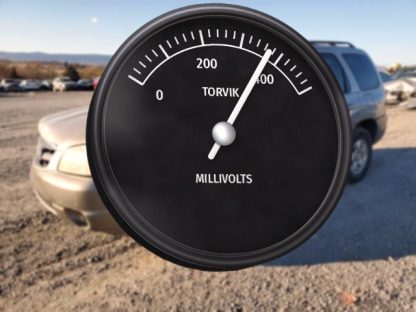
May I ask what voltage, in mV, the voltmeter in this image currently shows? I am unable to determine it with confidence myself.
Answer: 370 mV
